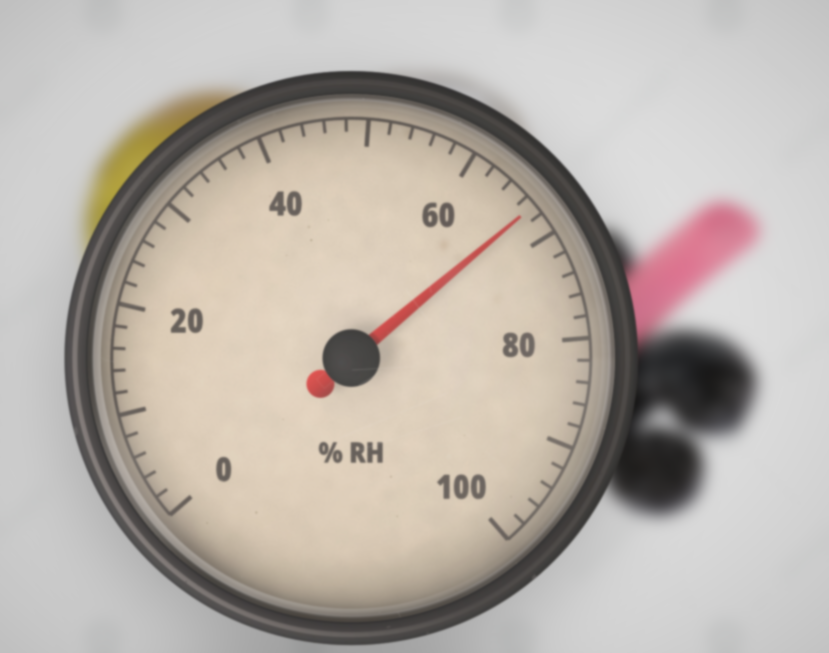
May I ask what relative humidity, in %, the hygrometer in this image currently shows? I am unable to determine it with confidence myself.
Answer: 67 %
